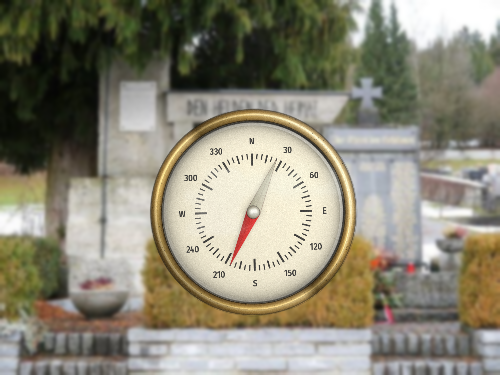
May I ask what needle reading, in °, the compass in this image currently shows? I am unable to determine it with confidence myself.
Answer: 205 °
